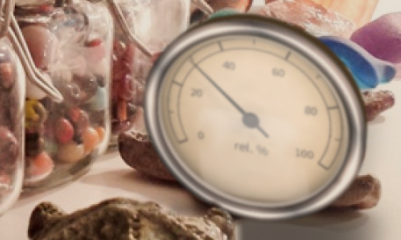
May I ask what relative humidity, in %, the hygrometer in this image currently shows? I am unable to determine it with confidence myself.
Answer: 30 %
